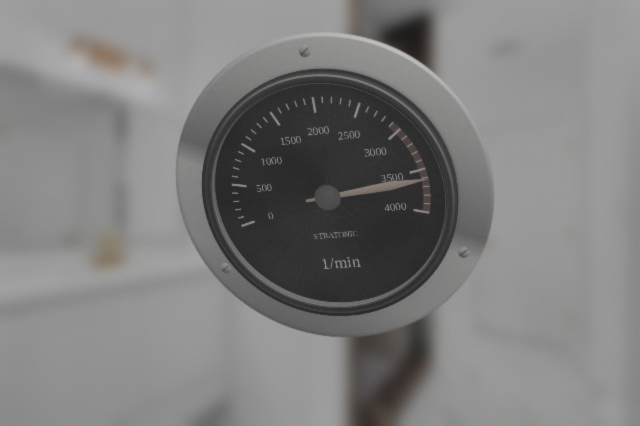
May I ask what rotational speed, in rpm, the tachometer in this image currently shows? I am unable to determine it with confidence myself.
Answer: 3600 rpm
